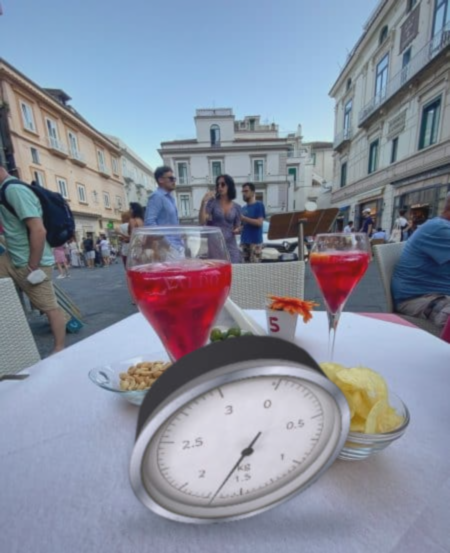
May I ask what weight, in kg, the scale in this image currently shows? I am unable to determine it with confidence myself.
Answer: 1.75 kg
